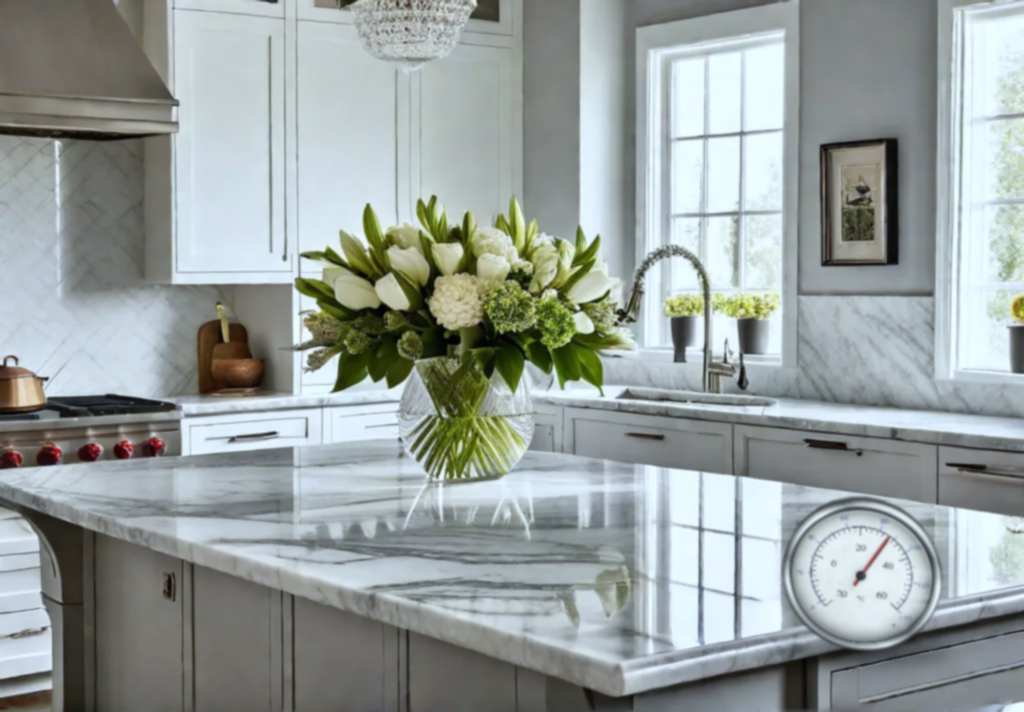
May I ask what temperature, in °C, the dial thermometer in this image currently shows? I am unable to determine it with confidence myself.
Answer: 30 °C
